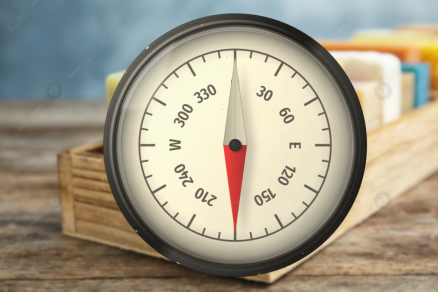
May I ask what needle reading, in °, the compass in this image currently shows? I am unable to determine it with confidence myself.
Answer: 180 °
